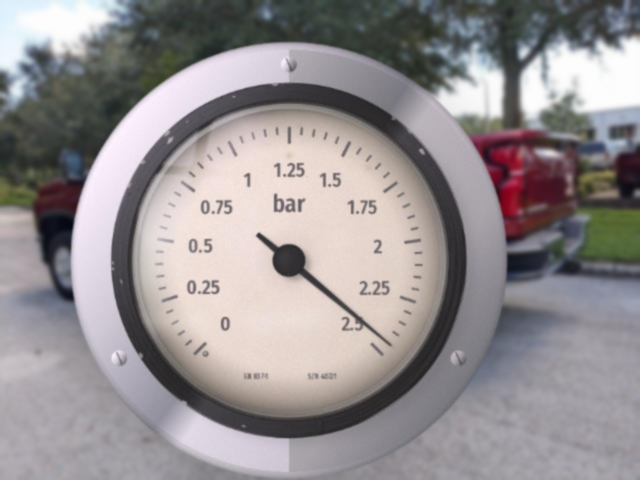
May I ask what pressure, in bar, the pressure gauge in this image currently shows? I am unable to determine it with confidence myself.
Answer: 2.45 bar
